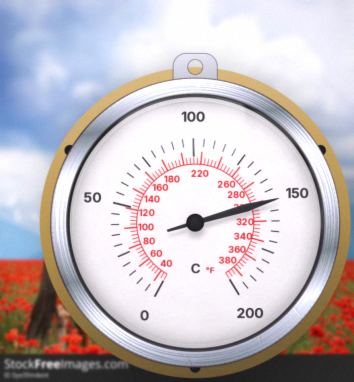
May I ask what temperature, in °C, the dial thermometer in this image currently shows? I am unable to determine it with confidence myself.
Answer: 150 °C
